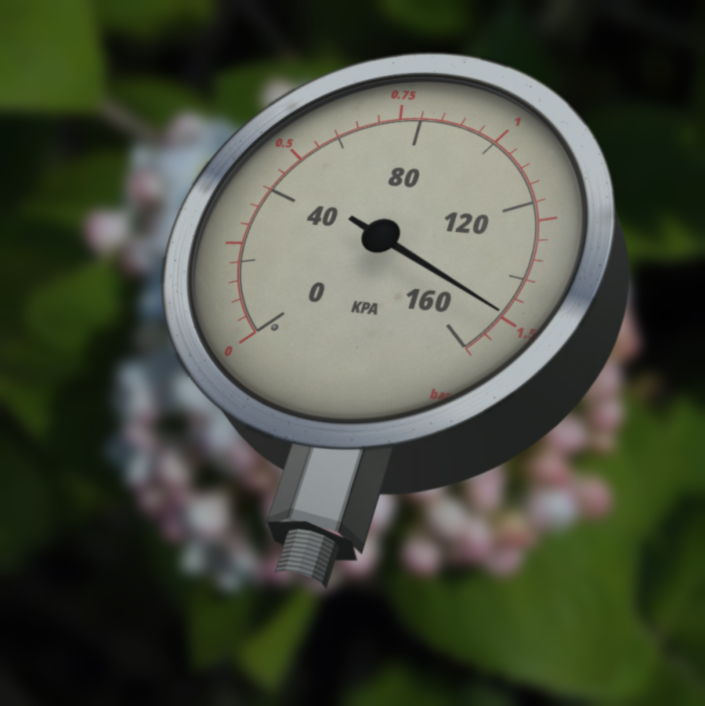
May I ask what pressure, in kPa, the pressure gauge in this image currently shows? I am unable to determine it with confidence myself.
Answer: 150 kPa
